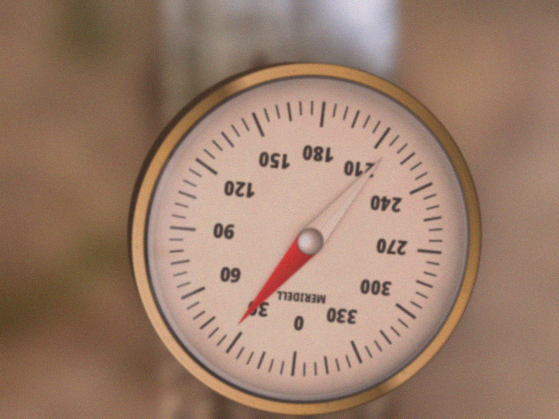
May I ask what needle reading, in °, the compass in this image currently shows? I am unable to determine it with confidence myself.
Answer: 35 °
